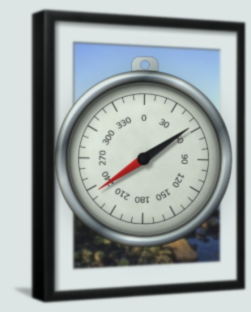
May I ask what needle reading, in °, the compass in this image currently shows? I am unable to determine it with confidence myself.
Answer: 235 °
